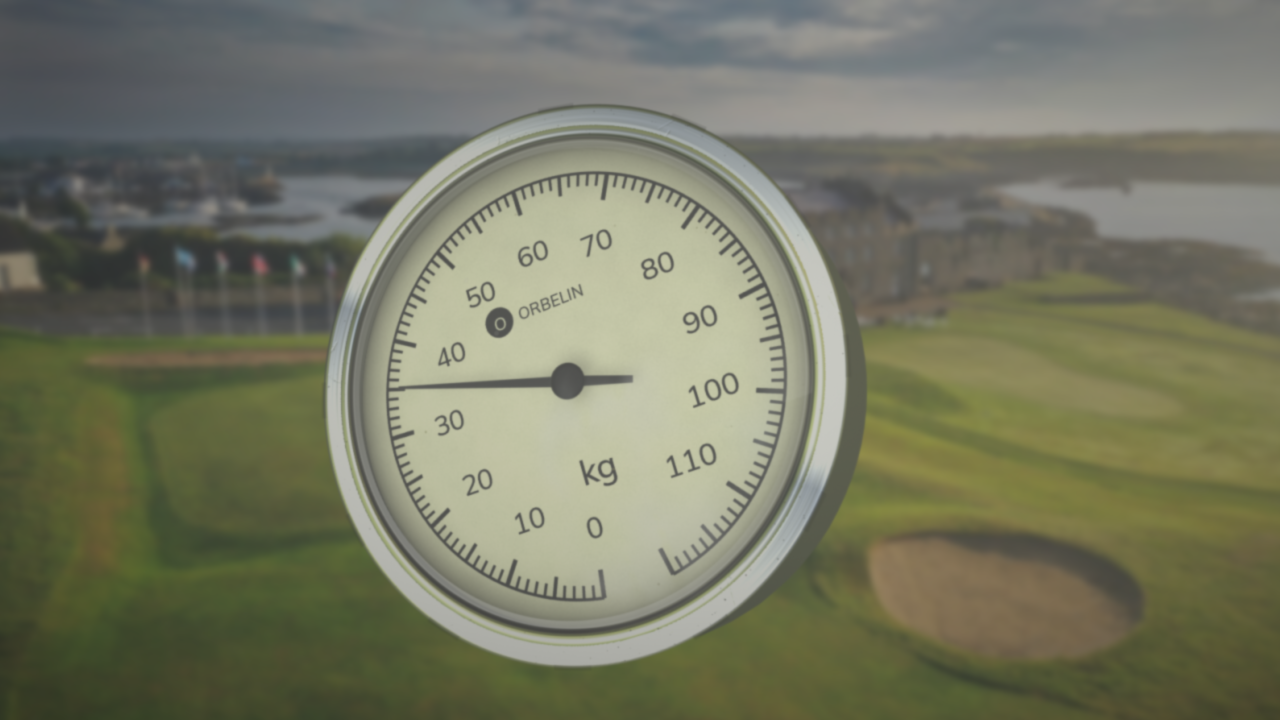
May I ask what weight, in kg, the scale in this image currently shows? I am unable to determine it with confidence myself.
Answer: 35 kg
